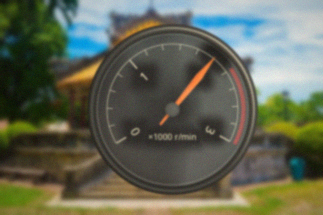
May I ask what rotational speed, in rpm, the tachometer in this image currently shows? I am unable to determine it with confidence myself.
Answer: 2000 rpm
